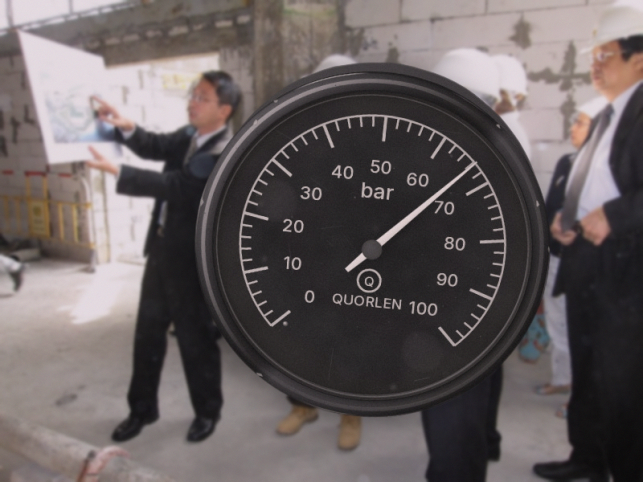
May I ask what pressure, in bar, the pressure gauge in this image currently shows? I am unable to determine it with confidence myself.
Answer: 66 bar
